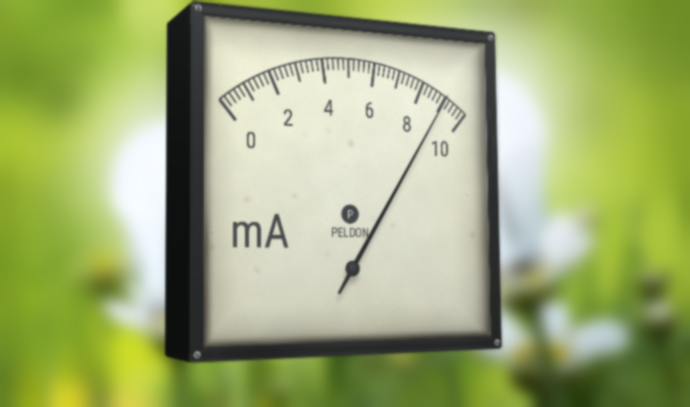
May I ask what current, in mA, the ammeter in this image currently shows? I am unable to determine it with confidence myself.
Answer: 9 mA
